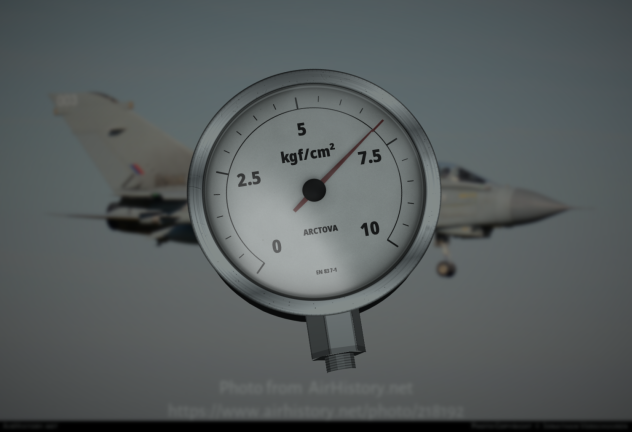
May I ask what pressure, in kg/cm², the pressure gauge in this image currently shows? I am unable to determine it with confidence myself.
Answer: 7 kg/cm²
